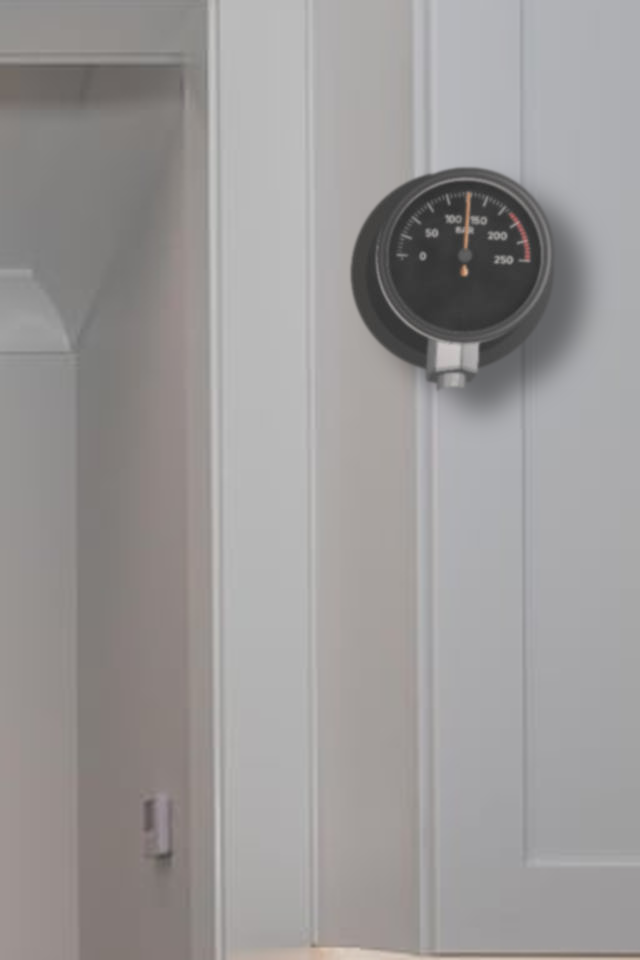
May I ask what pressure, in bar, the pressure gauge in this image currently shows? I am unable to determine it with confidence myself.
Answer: 125 bar
